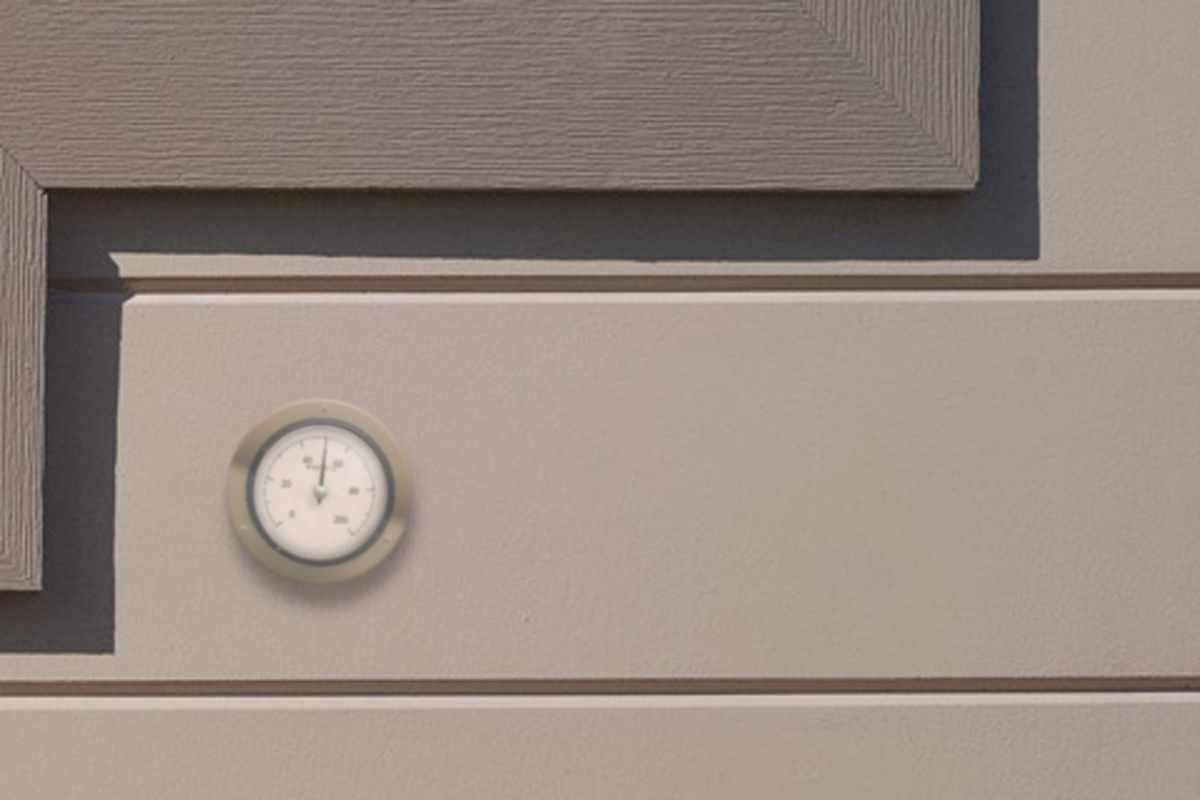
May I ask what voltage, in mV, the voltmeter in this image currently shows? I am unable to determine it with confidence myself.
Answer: 50 mV
